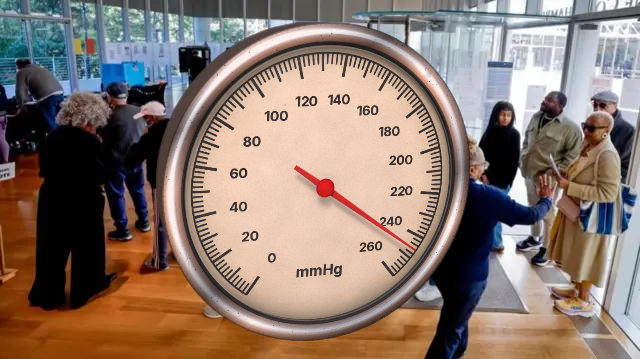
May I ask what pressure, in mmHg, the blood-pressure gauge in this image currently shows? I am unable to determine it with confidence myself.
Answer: 246 mmHg
